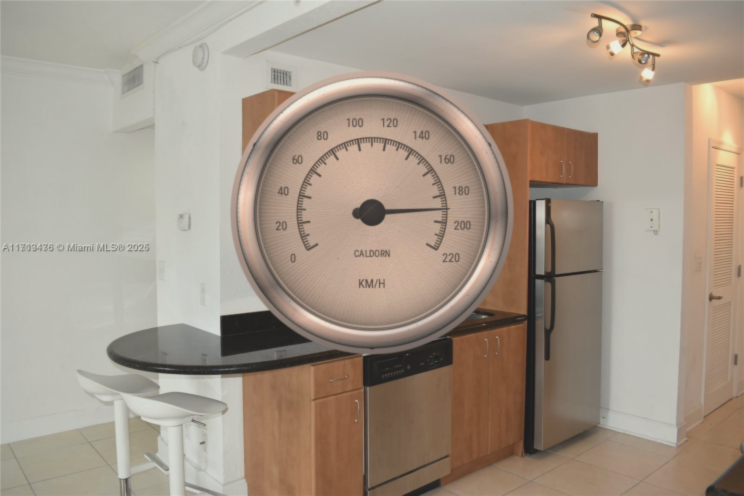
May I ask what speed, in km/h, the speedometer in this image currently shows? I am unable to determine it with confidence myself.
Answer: 190 km/h
